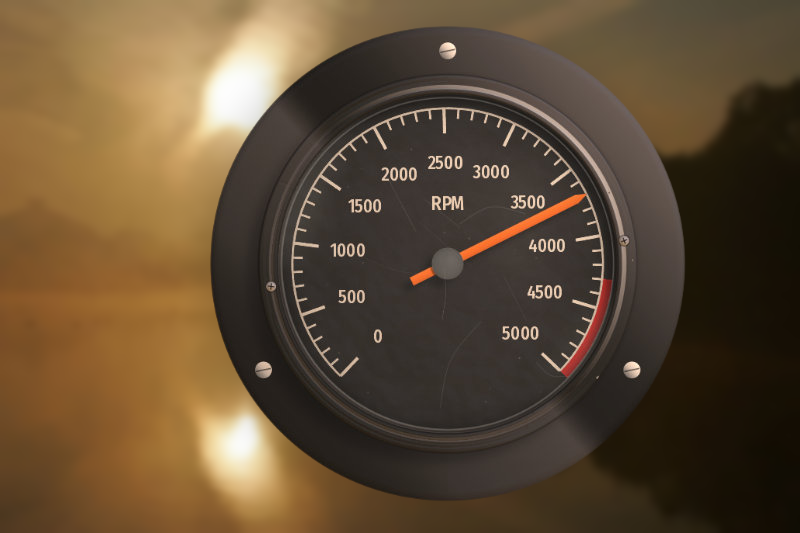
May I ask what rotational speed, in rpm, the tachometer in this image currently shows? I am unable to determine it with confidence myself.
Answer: 3700 rpm
